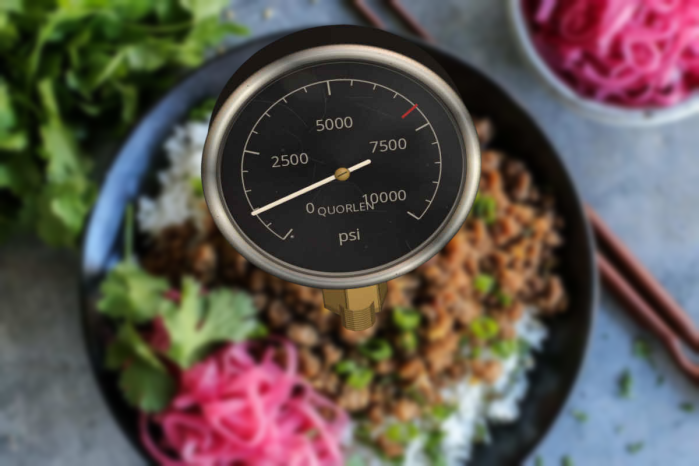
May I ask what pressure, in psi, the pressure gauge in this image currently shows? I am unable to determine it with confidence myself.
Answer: 1000 psi
